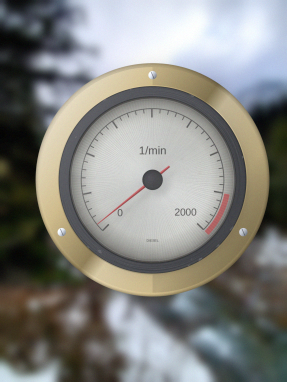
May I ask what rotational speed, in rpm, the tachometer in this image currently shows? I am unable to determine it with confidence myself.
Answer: 50 rpm
